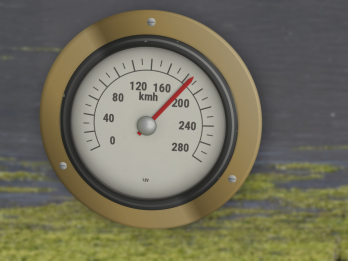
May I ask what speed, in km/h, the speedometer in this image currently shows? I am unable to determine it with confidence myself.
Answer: 185 km/h
